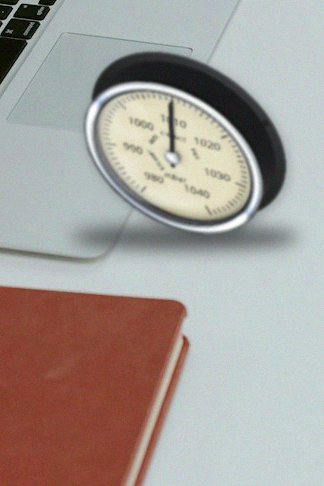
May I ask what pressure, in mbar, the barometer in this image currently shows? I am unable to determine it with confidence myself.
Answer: 1010 mbar
